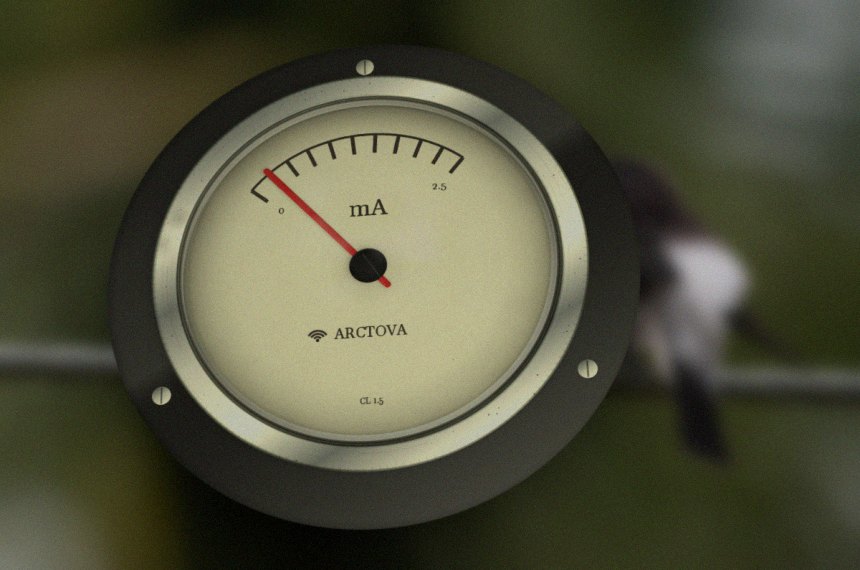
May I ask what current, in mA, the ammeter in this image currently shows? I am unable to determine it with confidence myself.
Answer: 0.25 mA
